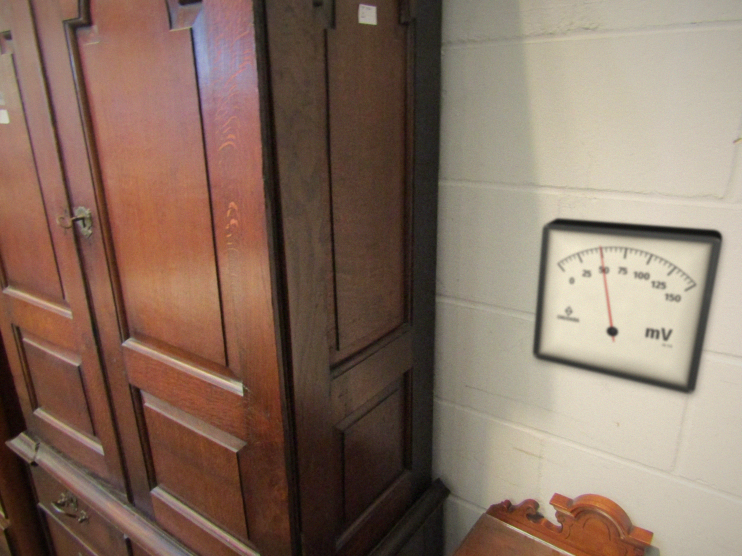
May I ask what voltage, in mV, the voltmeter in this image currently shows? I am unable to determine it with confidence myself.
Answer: 50 mV
